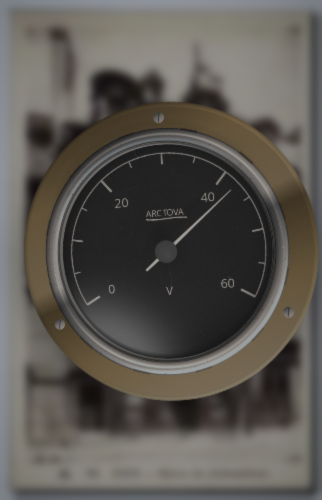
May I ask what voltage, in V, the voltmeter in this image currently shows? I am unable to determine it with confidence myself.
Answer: 42.5 V
